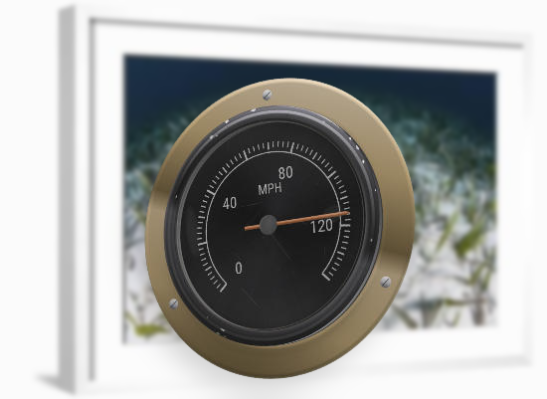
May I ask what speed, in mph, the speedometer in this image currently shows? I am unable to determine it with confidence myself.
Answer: 116 mph
